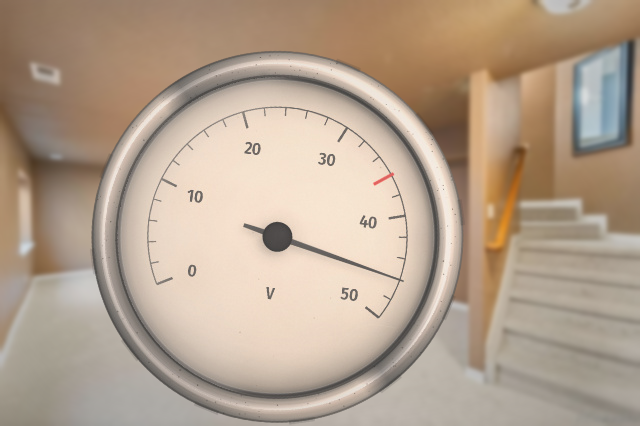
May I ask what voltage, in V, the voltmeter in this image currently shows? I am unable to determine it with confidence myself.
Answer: 46 V
